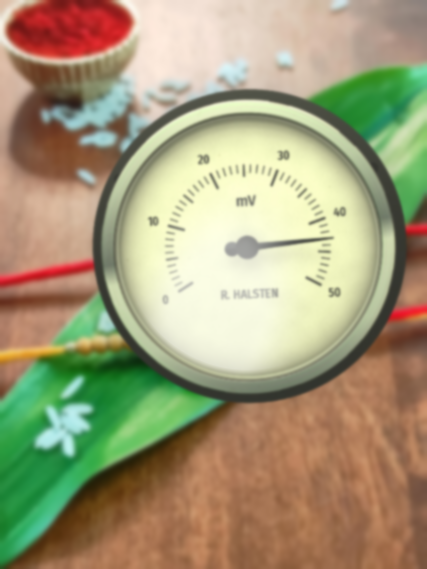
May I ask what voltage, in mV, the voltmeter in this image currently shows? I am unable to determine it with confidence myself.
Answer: 43 mV
